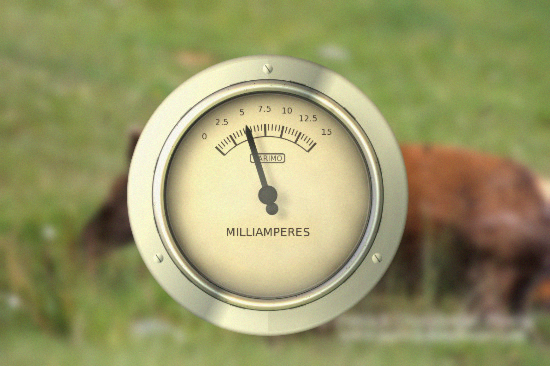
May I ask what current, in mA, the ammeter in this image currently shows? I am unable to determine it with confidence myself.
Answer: 5 mA
